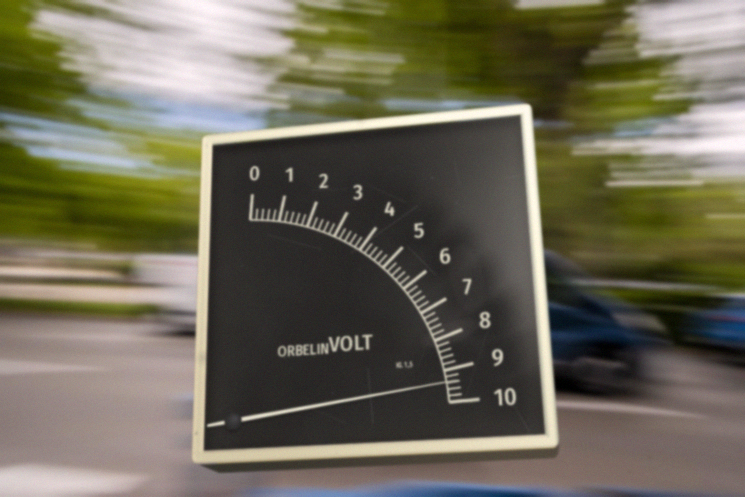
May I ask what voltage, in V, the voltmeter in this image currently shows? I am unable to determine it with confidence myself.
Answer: 9.4 V
